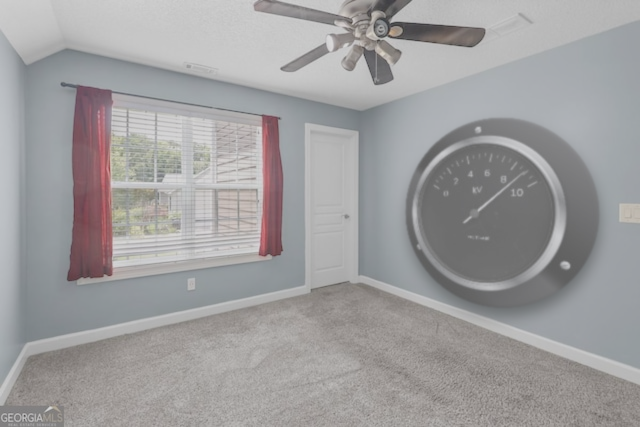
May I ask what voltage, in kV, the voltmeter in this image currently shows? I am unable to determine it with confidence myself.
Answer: 9 kV
